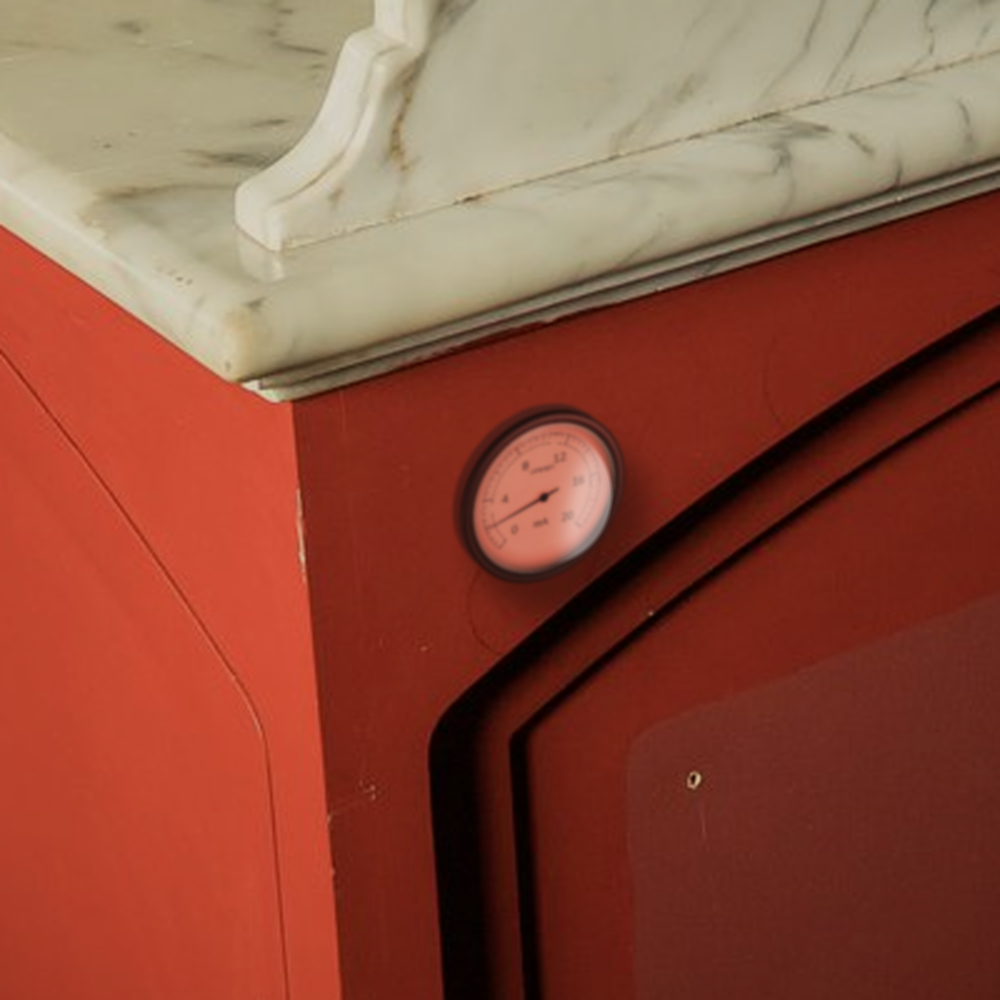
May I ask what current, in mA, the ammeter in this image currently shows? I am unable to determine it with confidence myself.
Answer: 2 mA
